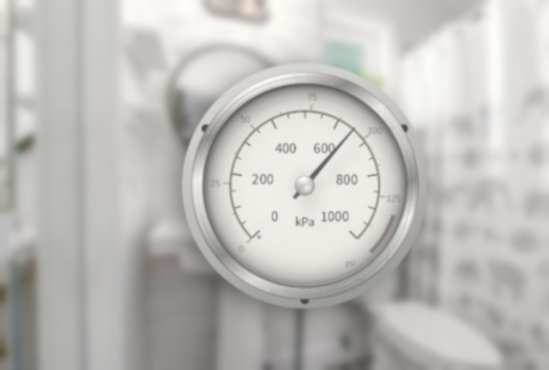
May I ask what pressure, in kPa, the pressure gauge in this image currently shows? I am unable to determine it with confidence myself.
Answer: 650 kPa
